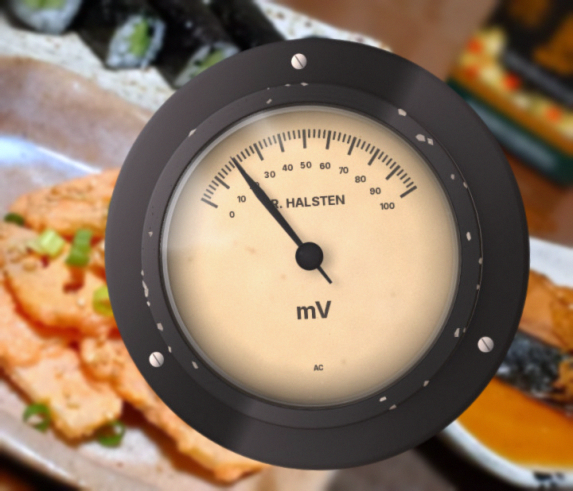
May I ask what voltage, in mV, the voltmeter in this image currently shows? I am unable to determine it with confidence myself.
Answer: 20 mV
